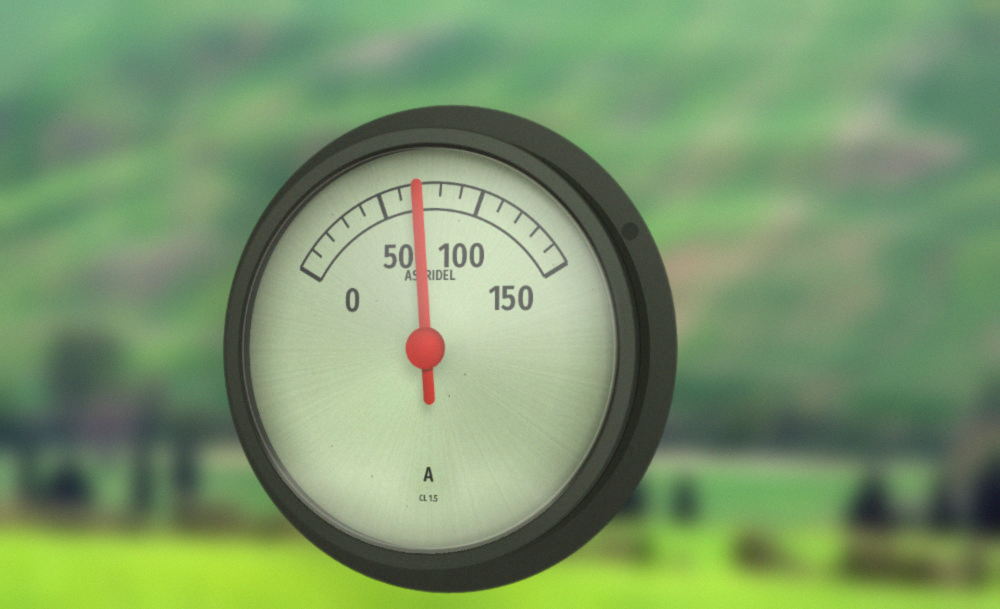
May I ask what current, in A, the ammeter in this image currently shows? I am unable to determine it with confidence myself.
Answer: 70 A
